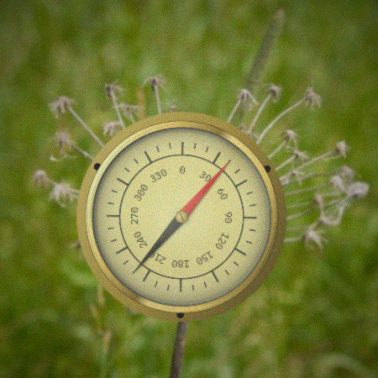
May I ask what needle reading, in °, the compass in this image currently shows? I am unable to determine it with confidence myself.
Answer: 40 °
